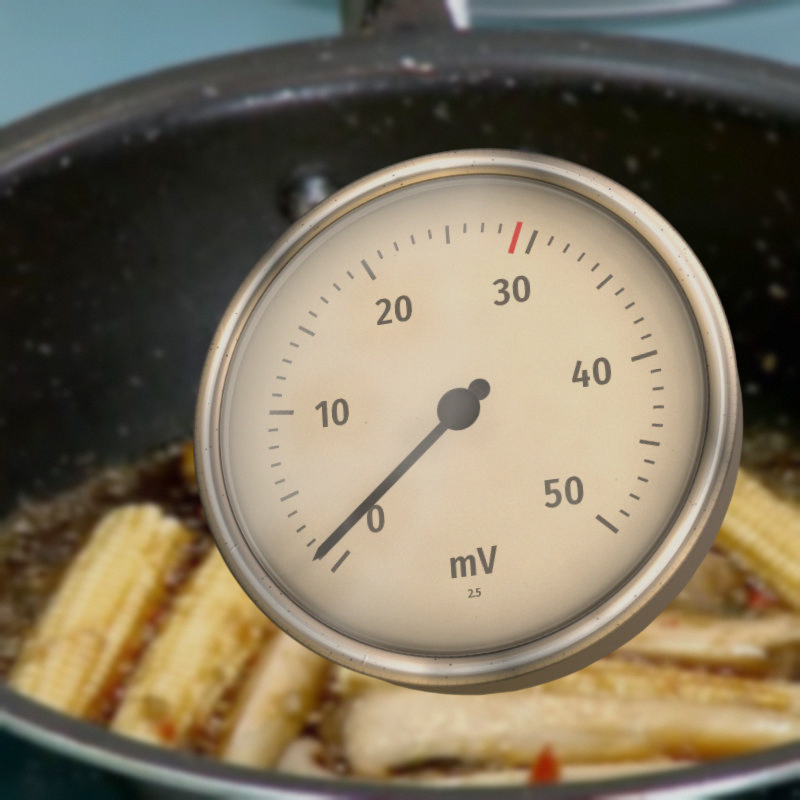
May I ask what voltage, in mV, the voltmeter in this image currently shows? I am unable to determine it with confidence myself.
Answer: 1 mV
